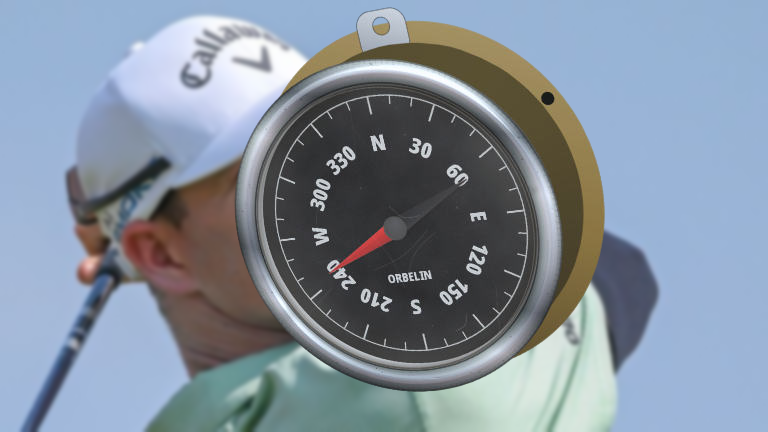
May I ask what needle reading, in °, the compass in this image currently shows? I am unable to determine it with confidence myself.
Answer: 245 °
